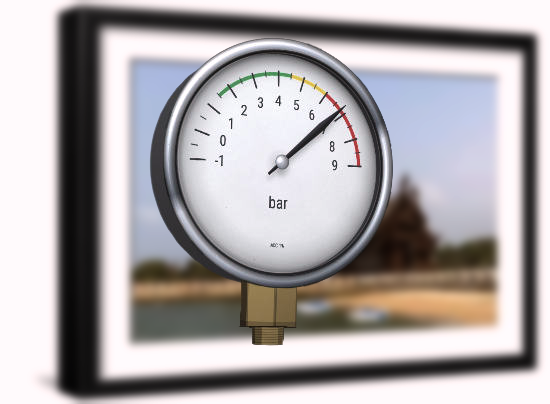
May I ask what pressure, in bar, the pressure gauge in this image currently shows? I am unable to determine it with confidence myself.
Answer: 6.75 bar
